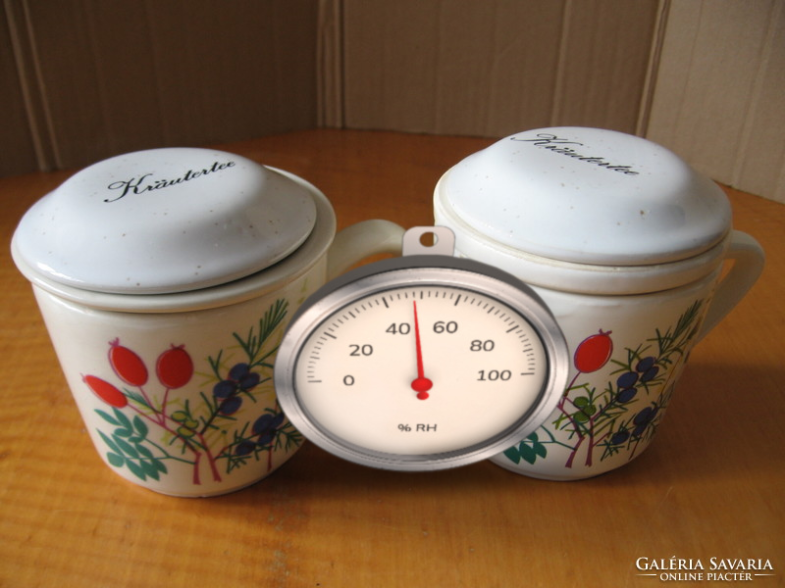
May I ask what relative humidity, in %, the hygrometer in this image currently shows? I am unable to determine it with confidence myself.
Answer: 48 %
